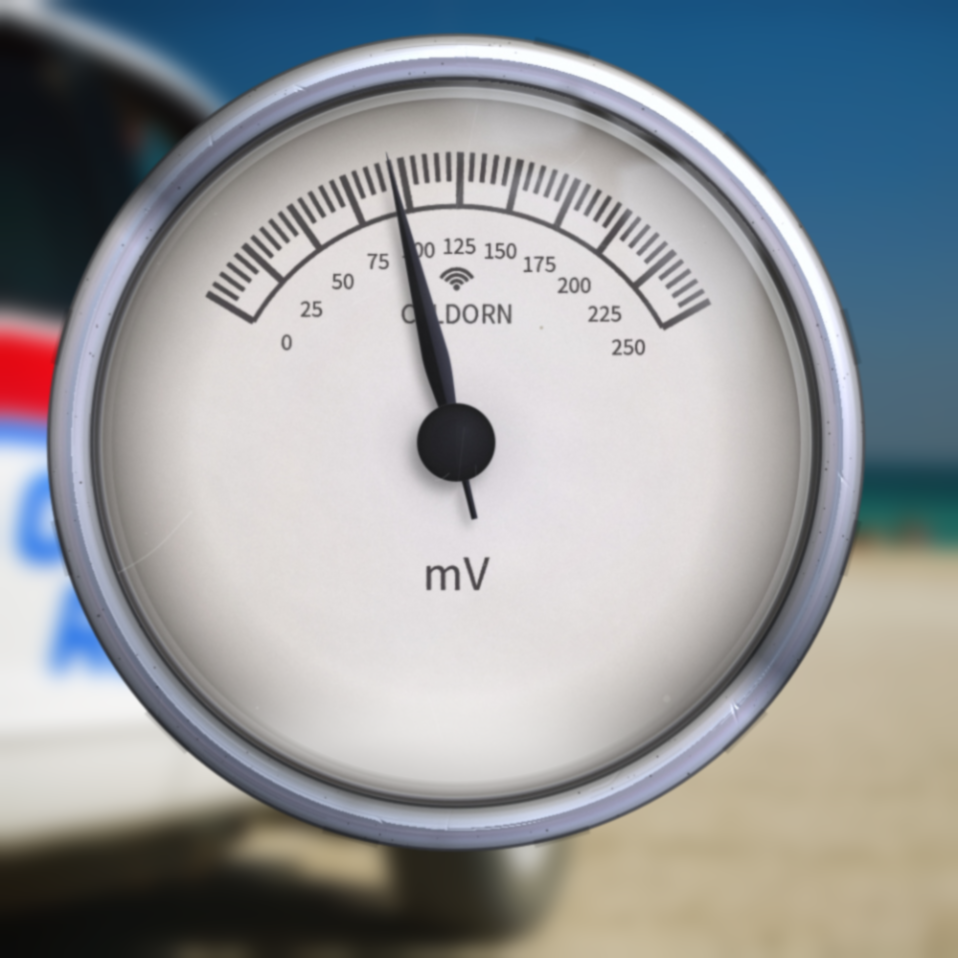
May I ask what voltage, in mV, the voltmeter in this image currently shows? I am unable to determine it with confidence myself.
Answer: 95 mV
